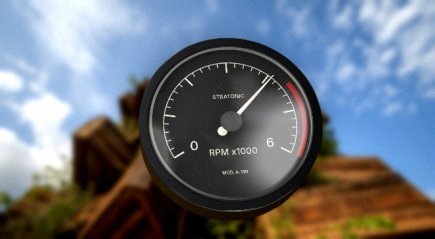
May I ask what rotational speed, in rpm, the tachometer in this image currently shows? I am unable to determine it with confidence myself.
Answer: 4100 rpm
